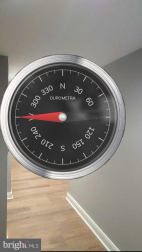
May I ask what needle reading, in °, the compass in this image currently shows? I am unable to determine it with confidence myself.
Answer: 270 °
